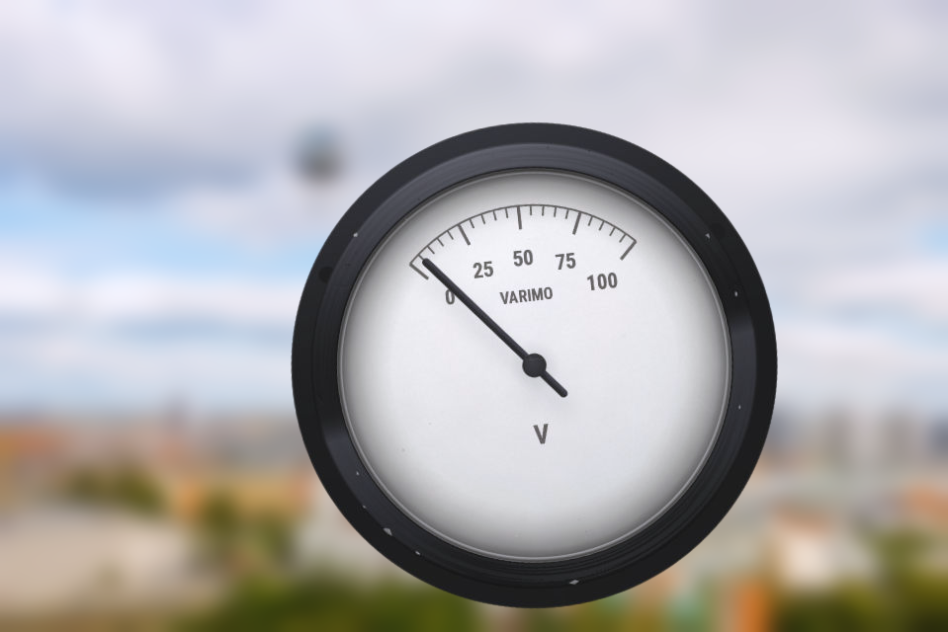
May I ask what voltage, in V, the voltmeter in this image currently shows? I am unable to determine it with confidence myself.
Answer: 5 V
